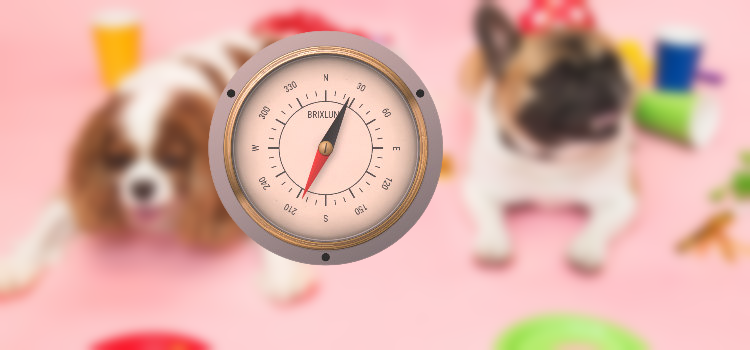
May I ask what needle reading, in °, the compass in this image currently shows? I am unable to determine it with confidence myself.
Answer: 205 °
